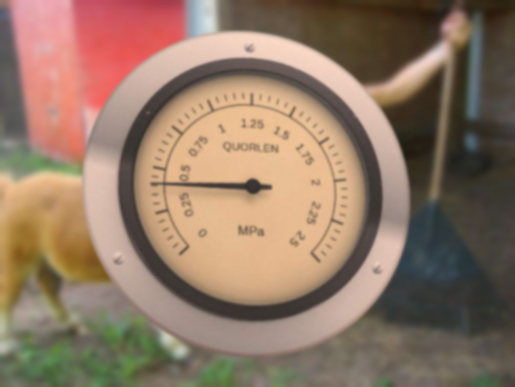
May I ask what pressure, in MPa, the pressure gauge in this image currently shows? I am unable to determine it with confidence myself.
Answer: 0.4 MPa
